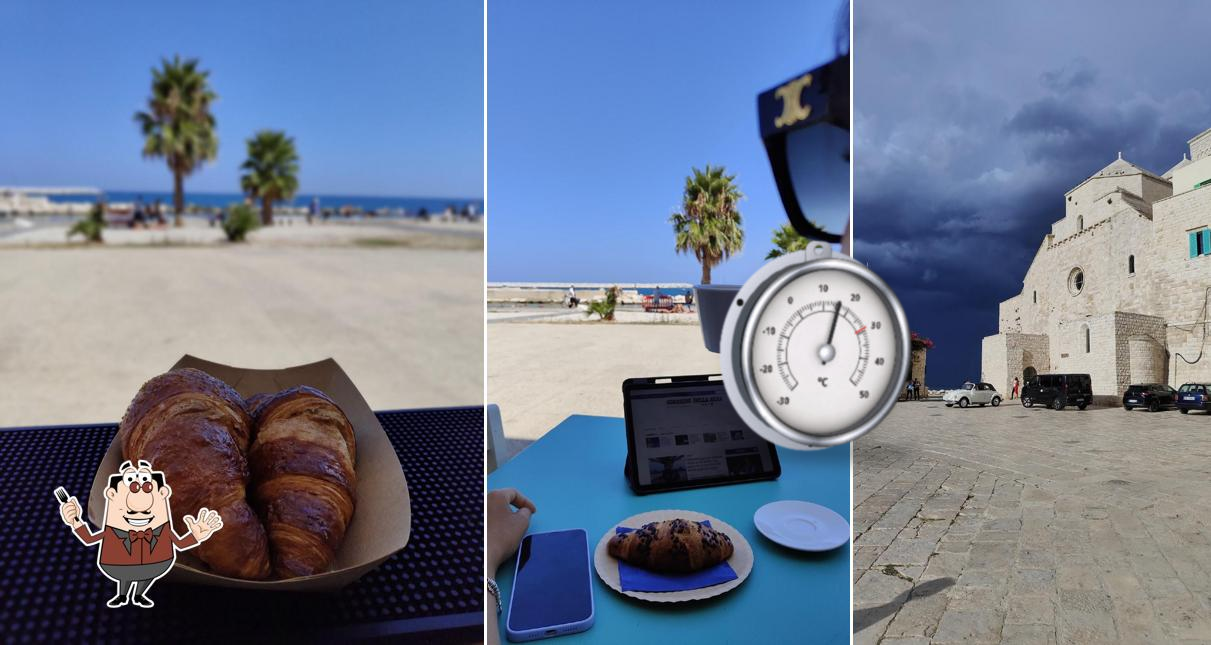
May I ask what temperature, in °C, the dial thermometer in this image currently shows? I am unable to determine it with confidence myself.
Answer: 15 °C
